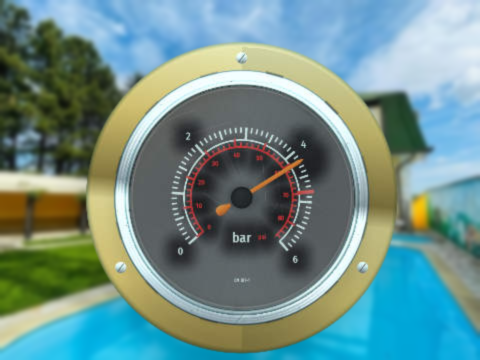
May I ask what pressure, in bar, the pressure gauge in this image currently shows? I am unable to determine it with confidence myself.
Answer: 4.2 bar
